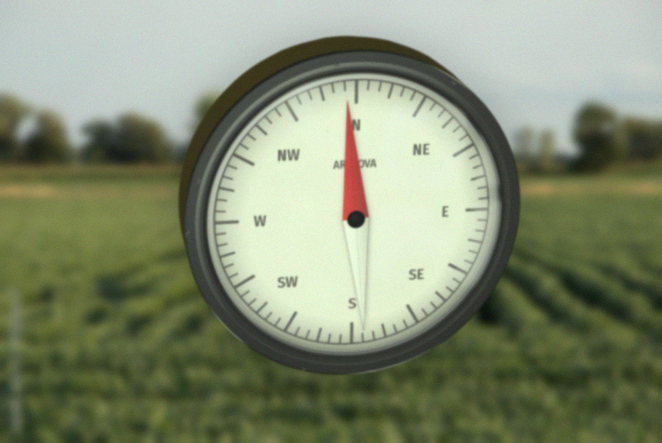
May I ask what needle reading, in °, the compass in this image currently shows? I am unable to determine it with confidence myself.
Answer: 355 °
